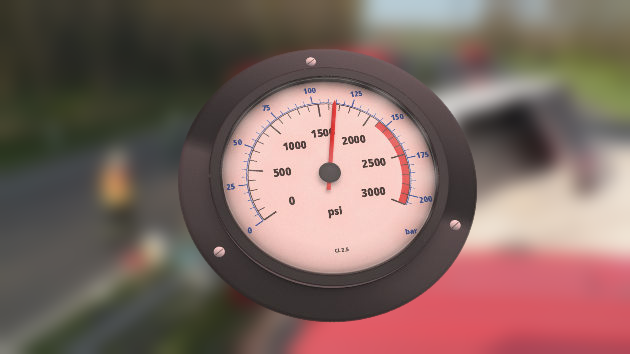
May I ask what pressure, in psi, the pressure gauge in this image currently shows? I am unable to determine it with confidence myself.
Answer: 1650 psi
